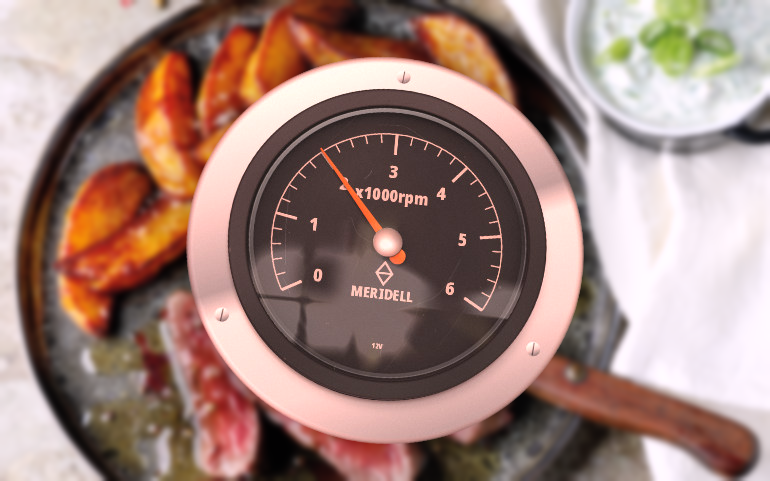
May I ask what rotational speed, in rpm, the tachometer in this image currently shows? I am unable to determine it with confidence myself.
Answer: 2000 rpm
